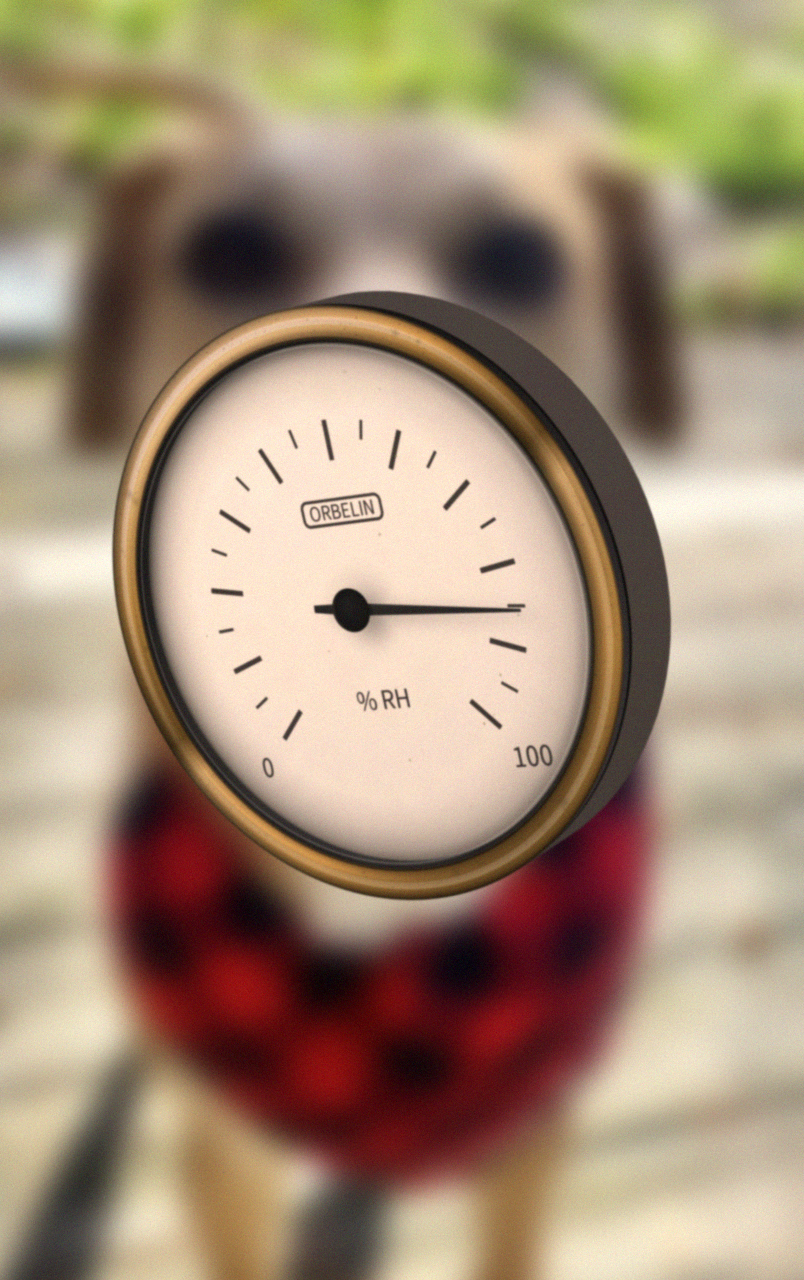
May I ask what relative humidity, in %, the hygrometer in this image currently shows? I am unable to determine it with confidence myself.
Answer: 85 %
